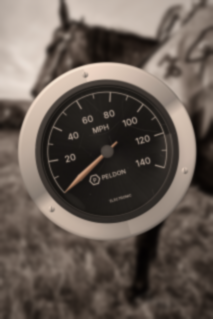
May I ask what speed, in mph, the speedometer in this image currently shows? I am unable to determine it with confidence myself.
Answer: 0 mph
